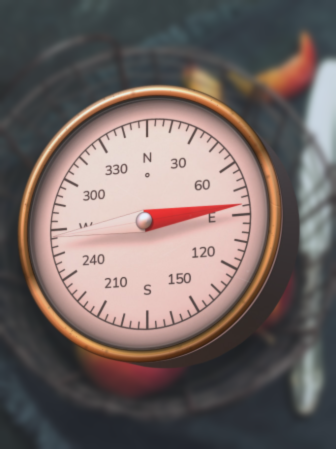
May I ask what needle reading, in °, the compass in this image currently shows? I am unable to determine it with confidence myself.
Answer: 85 °
